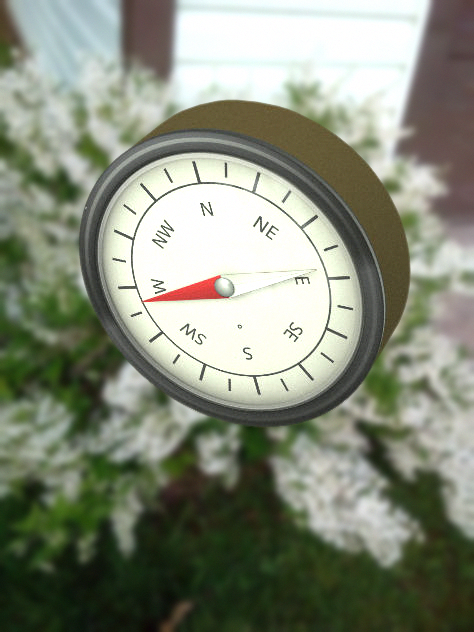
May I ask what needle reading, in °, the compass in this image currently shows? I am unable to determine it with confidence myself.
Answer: 262.5 °
